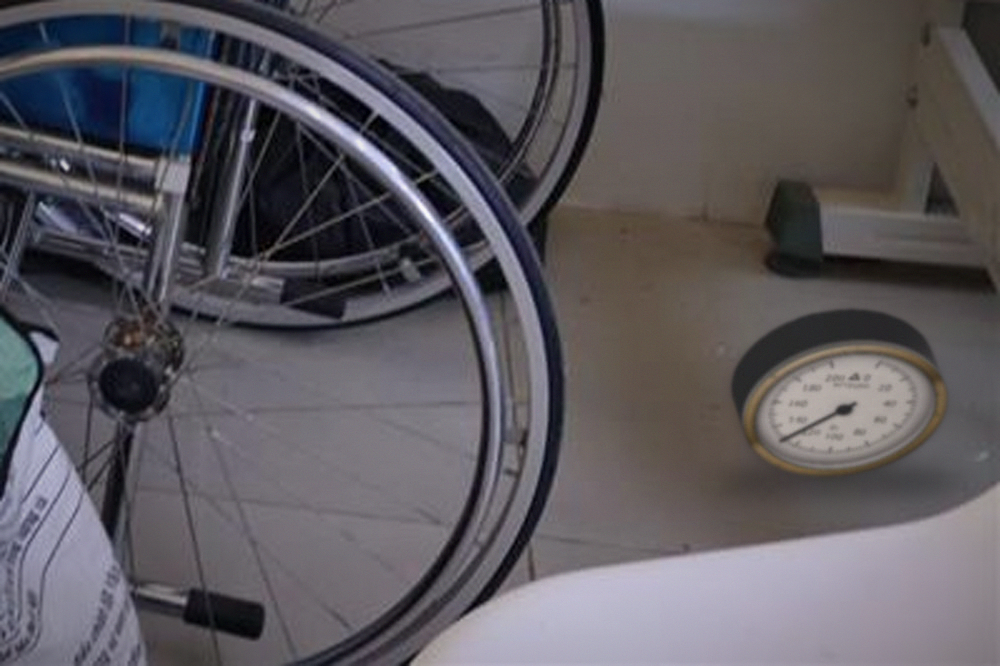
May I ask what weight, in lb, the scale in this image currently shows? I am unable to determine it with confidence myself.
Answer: 130 lb
